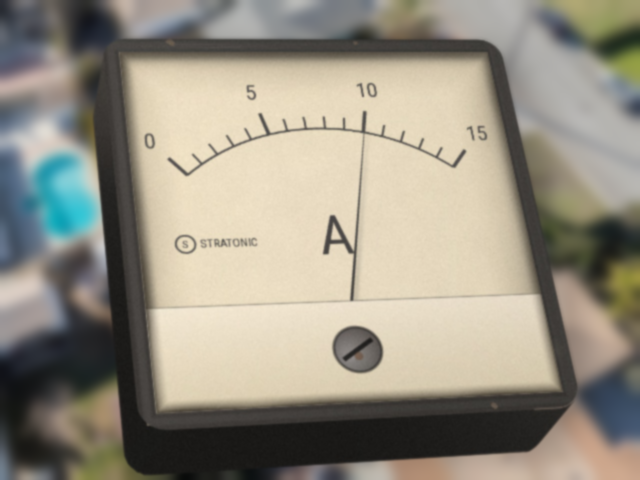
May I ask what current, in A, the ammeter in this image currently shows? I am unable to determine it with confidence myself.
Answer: 10 A
